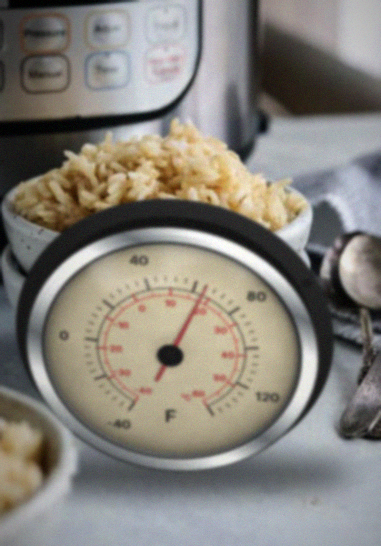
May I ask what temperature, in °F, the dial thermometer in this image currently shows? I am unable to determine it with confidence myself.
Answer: 64 °F
